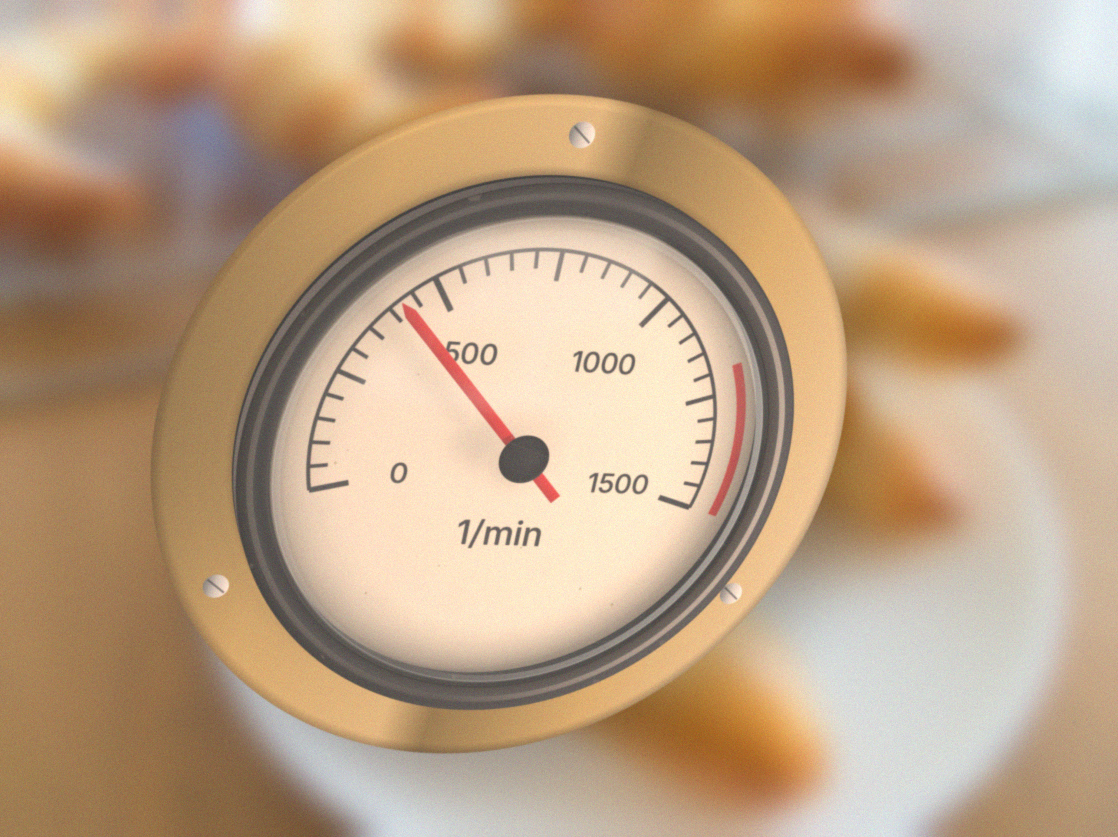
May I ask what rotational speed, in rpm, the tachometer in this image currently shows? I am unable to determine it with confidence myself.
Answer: 425 rpm
